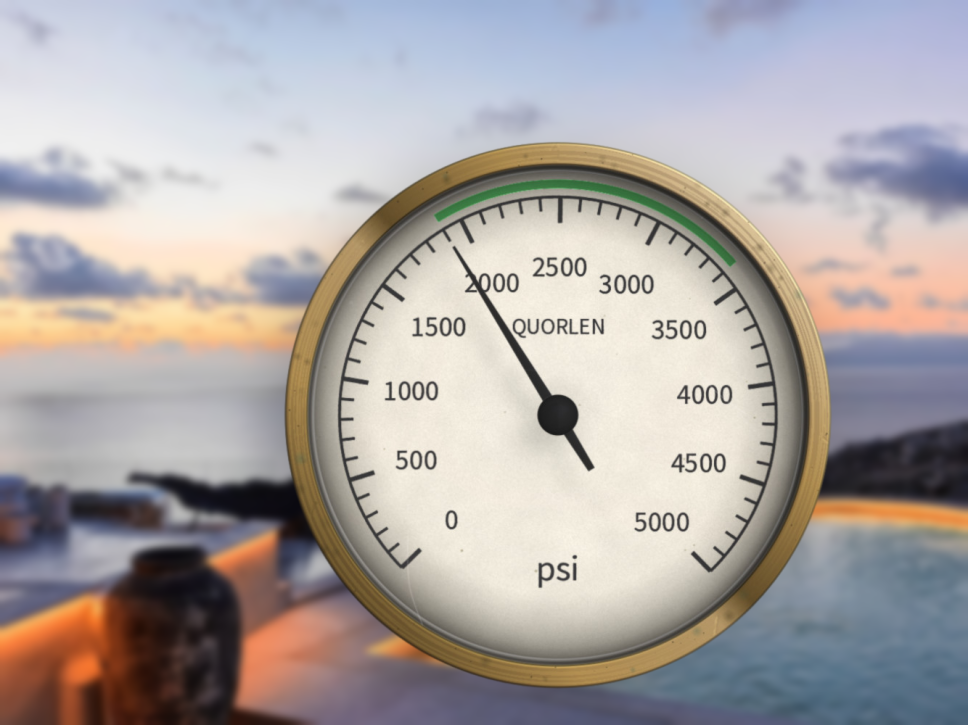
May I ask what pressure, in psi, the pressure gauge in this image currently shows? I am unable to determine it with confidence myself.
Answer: 1900 psi
